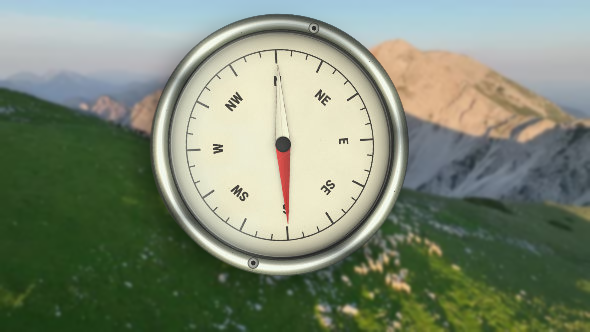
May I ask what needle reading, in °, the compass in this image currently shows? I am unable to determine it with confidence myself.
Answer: 180 °
